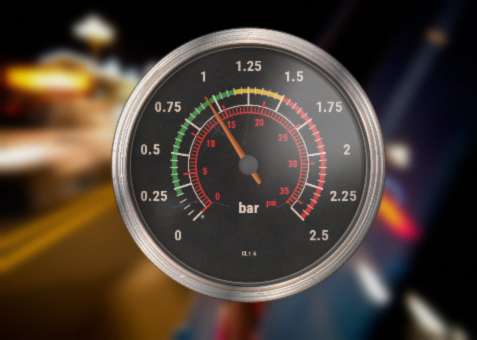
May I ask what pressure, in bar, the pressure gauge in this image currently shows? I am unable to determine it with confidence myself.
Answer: 0.95 bar
